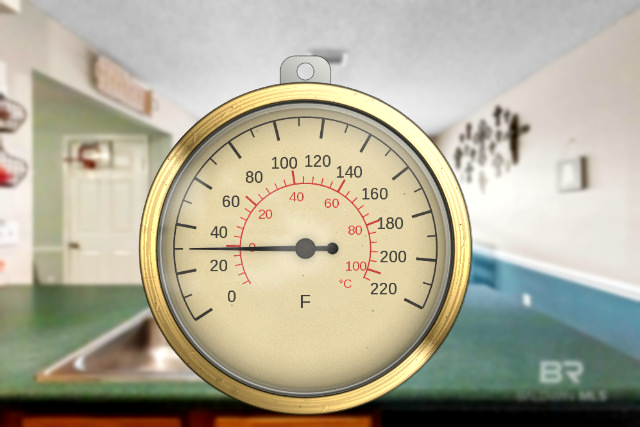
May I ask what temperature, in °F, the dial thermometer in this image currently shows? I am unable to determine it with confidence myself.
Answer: 30 °F
